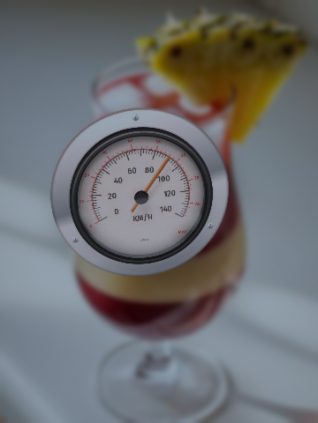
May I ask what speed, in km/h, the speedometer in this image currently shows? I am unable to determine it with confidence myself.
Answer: 90 km/h
